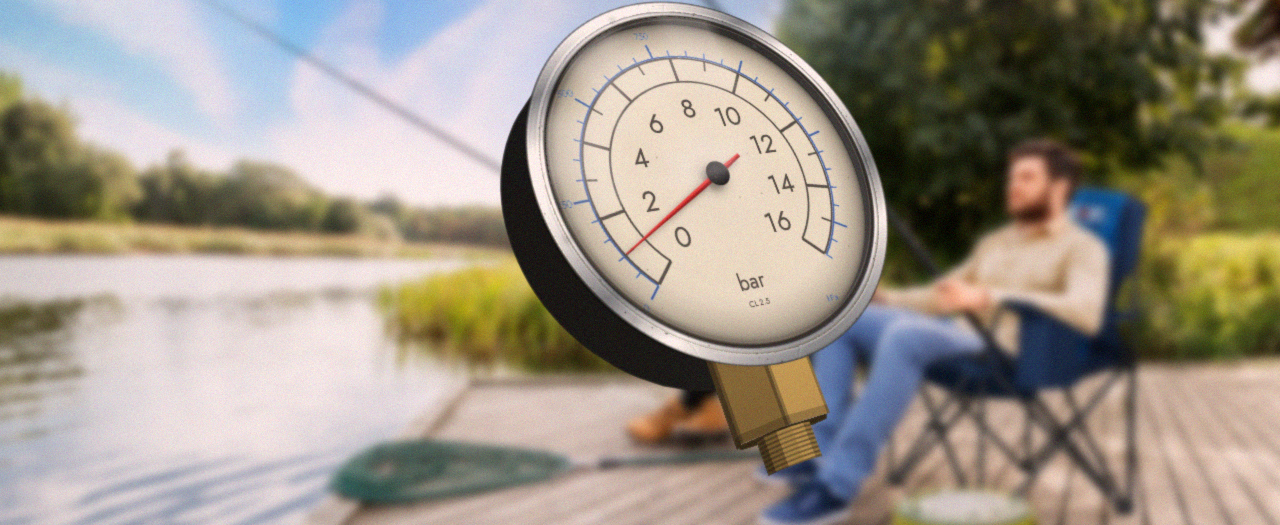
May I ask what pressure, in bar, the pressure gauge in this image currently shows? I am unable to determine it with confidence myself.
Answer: 1 bar
